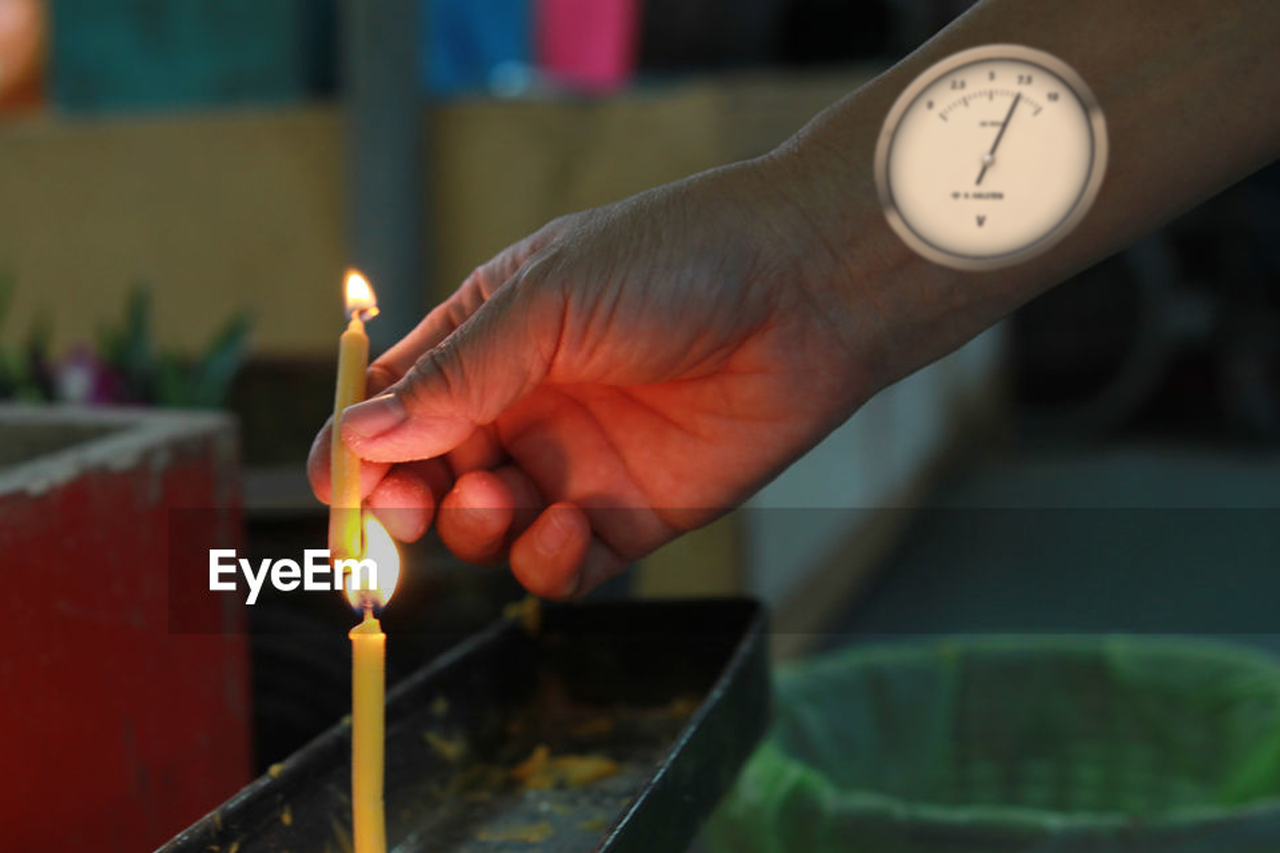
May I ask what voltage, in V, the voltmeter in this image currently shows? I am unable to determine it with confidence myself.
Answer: 7.5 V
